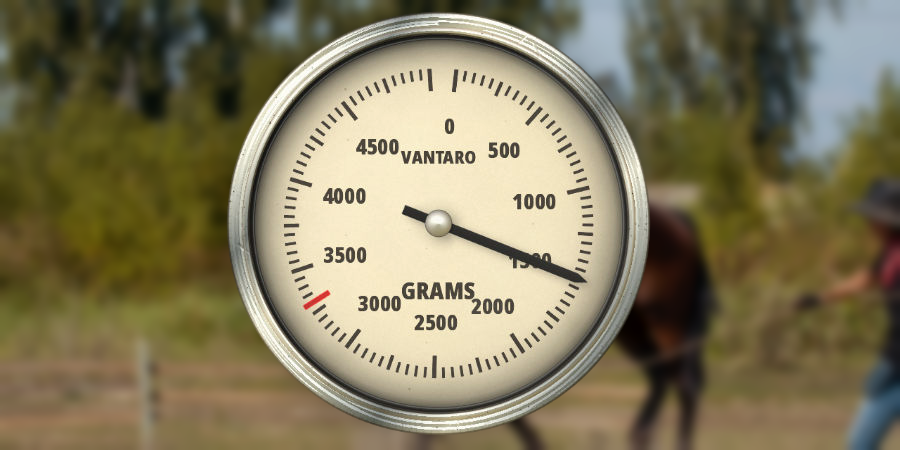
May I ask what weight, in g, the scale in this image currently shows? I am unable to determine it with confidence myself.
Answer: 1500 g
